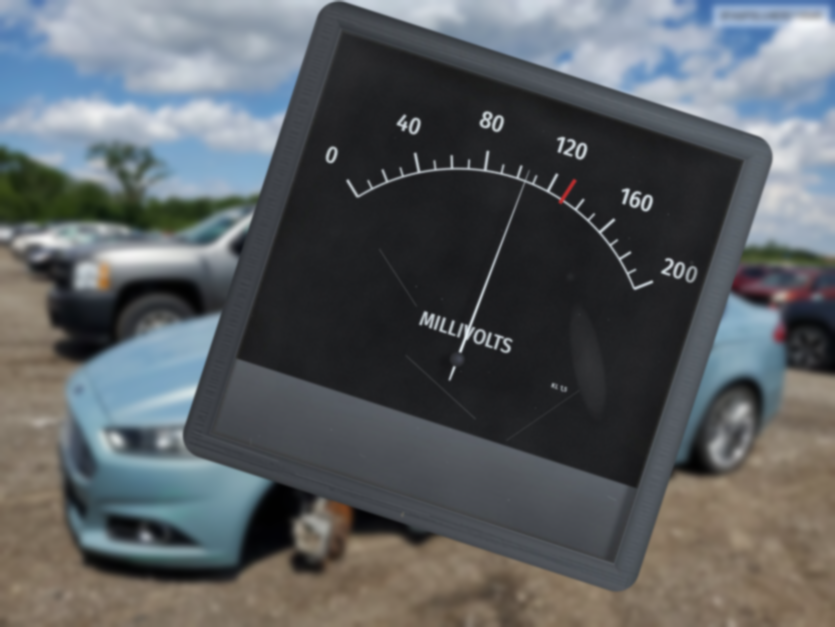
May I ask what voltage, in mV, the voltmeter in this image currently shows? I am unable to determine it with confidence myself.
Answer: 105 mV
